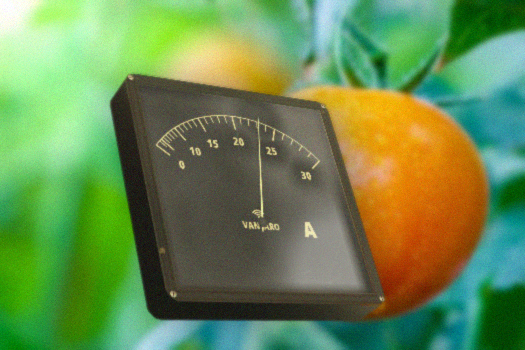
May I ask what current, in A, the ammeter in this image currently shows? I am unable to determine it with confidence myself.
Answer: 23 A
